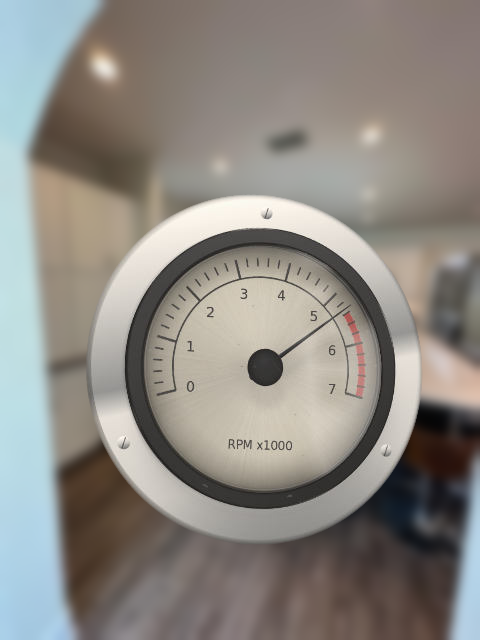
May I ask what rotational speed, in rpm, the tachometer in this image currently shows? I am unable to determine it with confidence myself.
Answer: 5300 rpm
